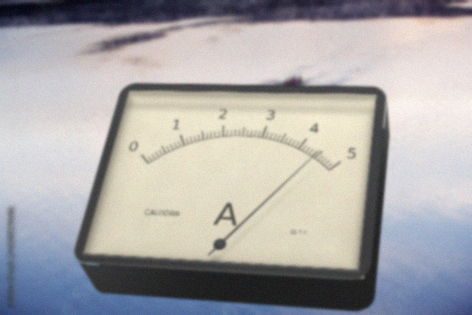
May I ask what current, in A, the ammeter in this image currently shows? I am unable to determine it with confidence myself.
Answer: 4.5 A
